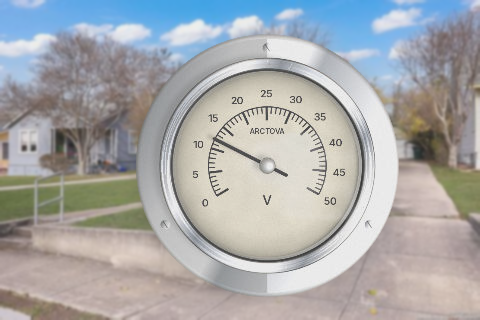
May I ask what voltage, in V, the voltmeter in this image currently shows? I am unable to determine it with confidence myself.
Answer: 12 V
